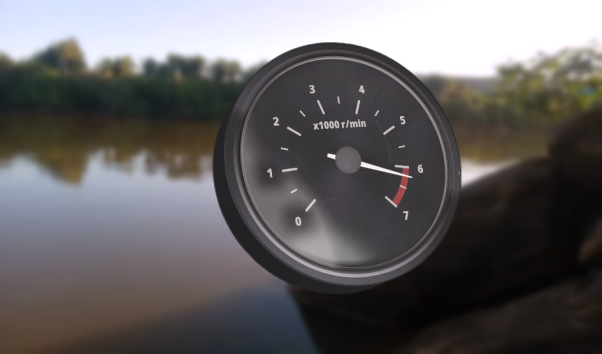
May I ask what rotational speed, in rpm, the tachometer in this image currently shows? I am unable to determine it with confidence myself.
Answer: 6250 rpm
